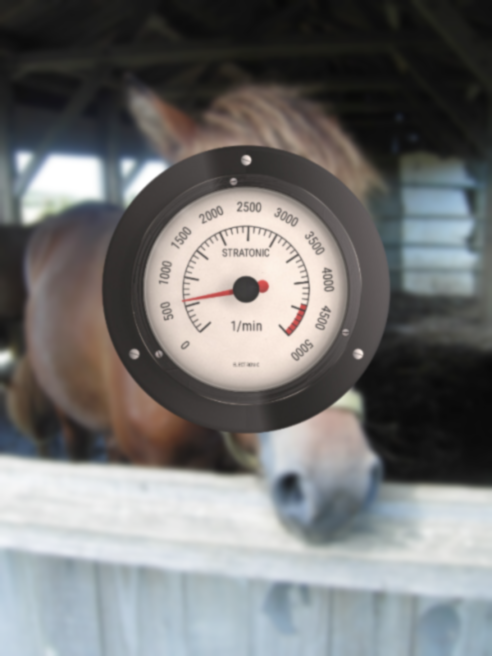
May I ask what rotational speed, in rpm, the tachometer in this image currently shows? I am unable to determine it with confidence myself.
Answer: 600 rpm
